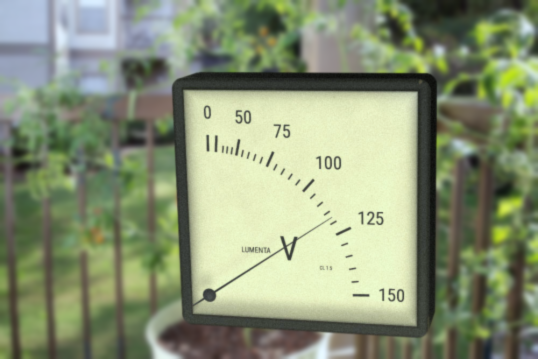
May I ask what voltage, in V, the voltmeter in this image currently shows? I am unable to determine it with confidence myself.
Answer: 117.5 V
